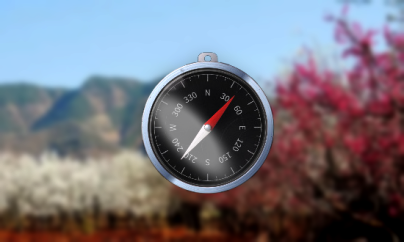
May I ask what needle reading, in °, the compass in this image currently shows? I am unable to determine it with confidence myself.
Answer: 40 °
